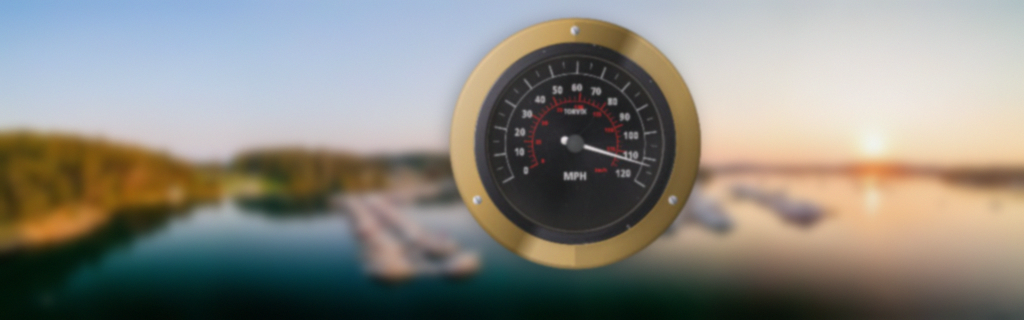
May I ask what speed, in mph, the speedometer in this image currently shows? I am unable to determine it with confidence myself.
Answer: 112.5 mph
